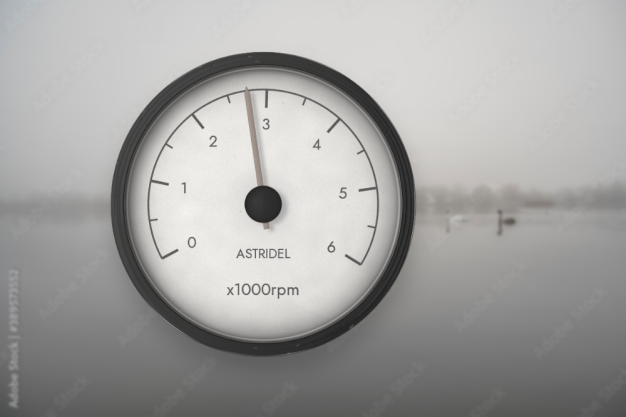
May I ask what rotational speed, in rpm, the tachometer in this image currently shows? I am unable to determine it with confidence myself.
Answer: 2750 rpm
